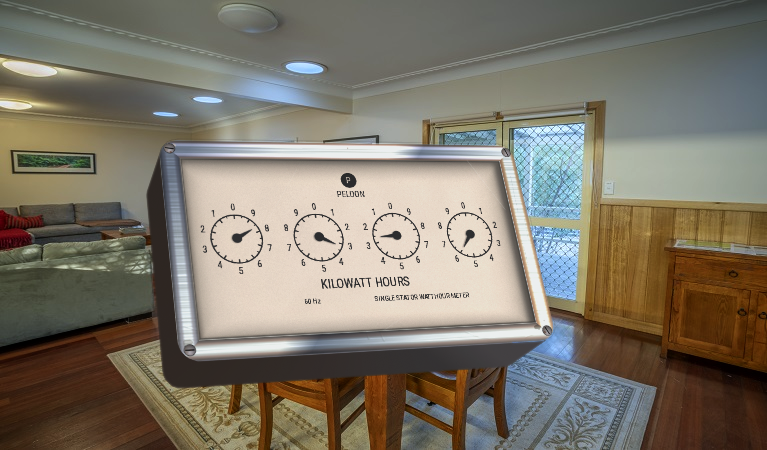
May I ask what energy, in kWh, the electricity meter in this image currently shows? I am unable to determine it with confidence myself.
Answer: 8326 kWh
